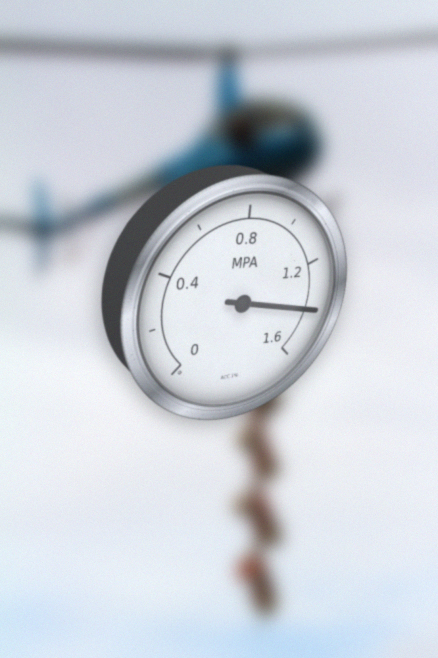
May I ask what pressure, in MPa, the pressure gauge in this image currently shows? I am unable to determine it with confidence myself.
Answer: 1.4 MPa
